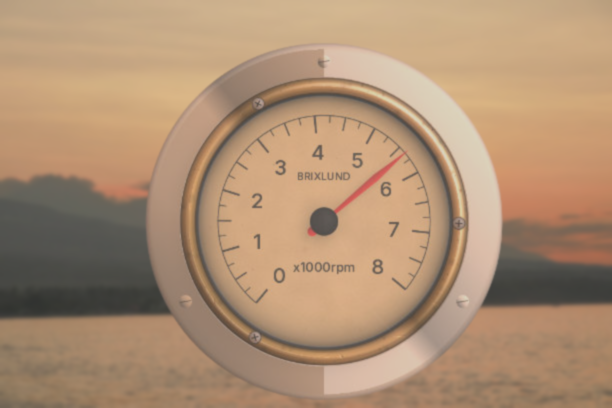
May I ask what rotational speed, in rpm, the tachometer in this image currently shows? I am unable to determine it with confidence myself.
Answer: 5625 rpm
